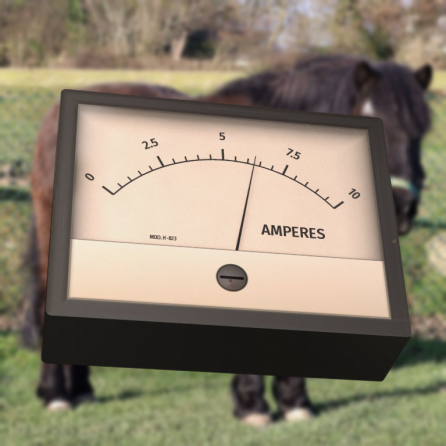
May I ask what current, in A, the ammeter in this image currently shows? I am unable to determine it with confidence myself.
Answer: 6.25 A
